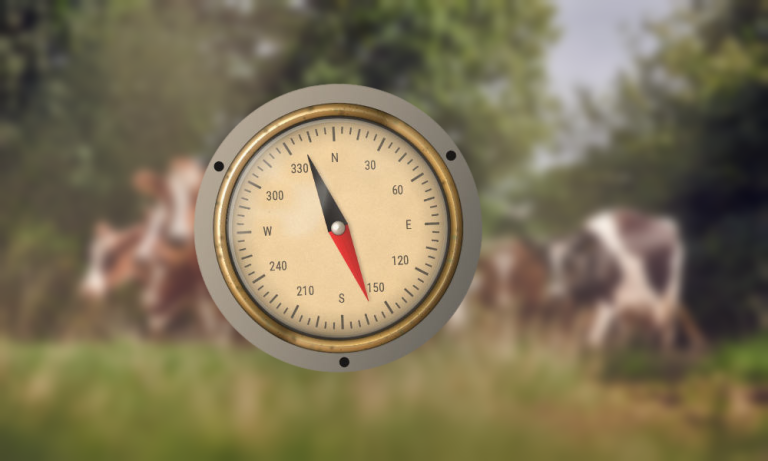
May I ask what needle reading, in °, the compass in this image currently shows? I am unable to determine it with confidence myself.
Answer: 160 °
